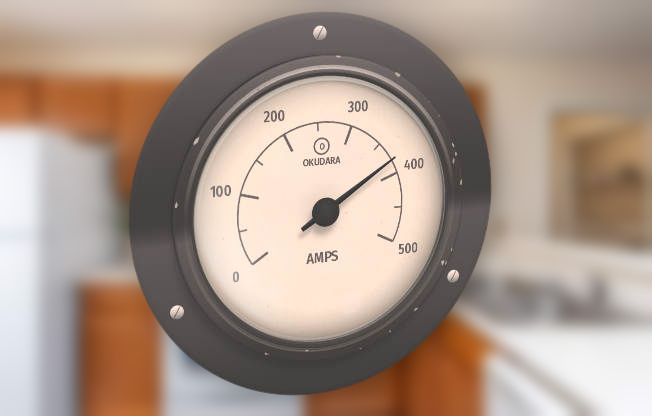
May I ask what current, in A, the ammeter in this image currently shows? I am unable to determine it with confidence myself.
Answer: 375 A
